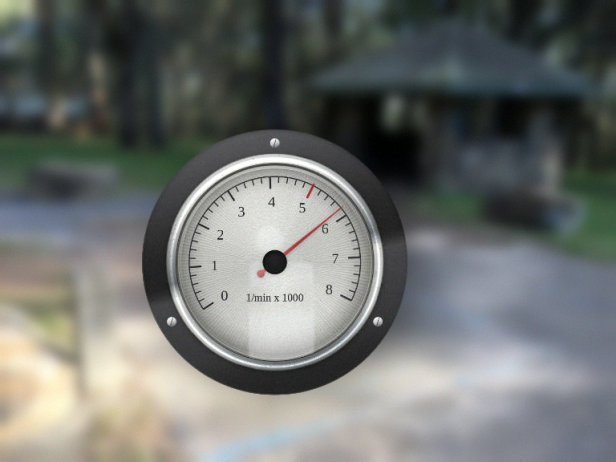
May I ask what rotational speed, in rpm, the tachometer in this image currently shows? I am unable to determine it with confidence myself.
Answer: 5800 rpm
